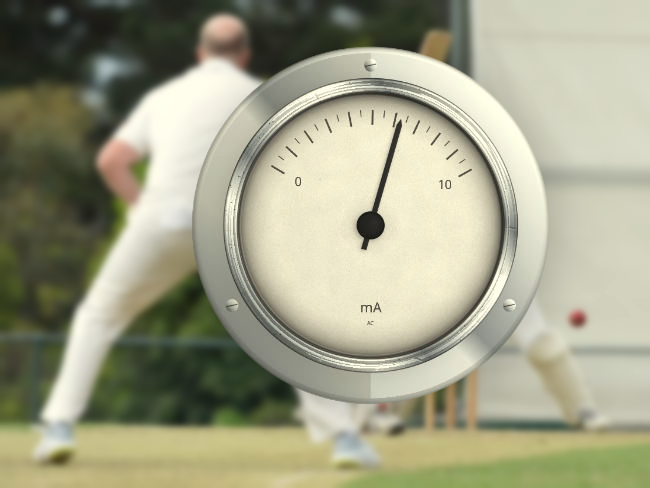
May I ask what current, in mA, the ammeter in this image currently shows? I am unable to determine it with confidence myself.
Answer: 6.25 mA
